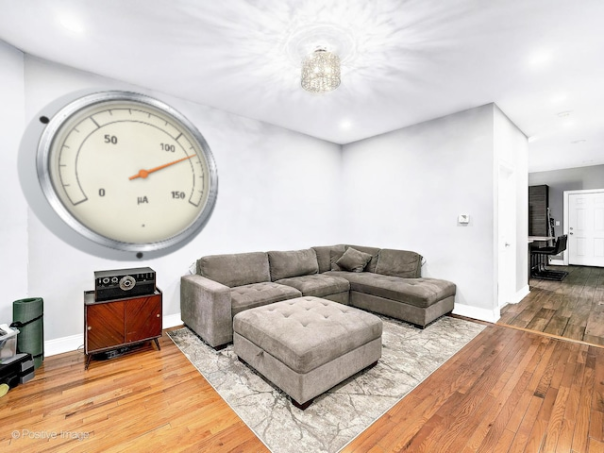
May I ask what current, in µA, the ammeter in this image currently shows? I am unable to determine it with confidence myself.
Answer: 115 µA
